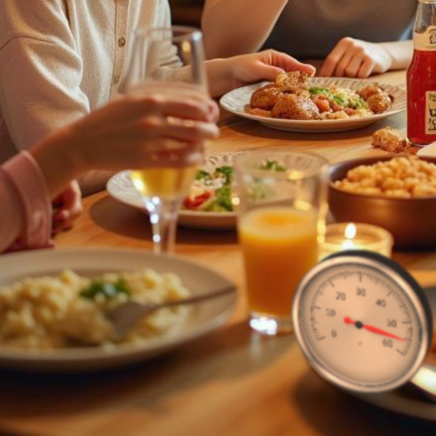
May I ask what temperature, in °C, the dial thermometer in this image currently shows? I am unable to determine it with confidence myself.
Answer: 55 °C
